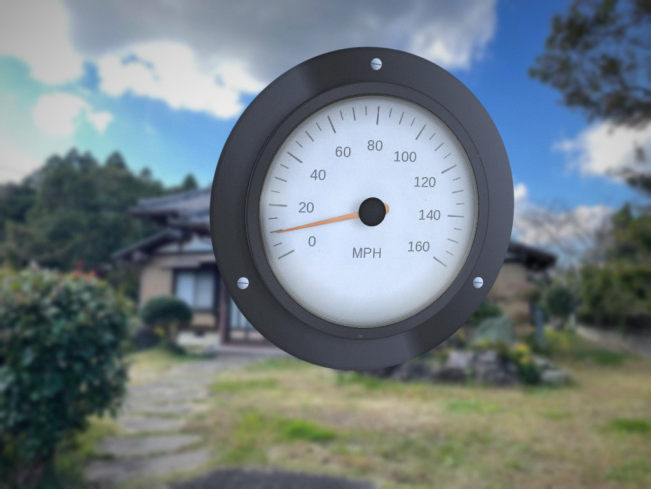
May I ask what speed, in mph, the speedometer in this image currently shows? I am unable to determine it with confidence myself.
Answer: 10 mph
